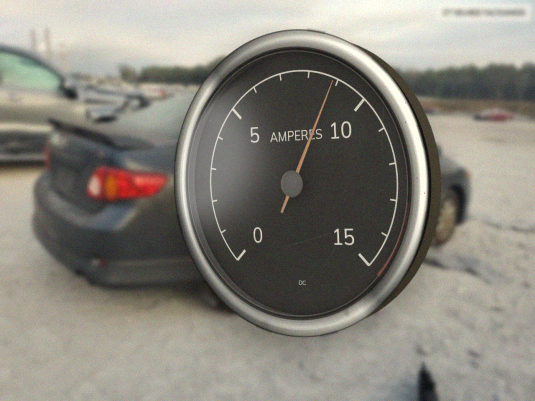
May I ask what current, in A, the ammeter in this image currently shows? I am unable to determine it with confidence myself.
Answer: 9 A
